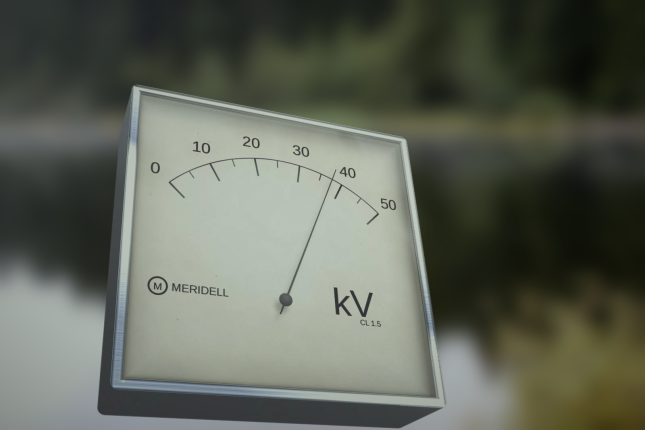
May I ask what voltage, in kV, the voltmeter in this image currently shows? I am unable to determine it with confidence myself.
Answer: 37.5 kV
